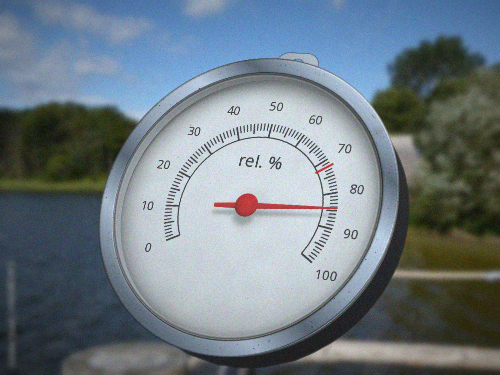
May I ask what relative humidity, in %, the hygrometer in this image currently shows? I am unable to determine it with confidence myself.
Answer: 85 %
